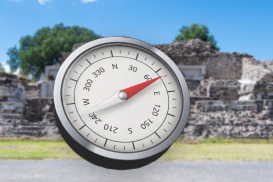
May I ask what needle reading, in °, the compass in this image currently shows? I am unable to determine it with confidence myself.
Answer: 70 °
